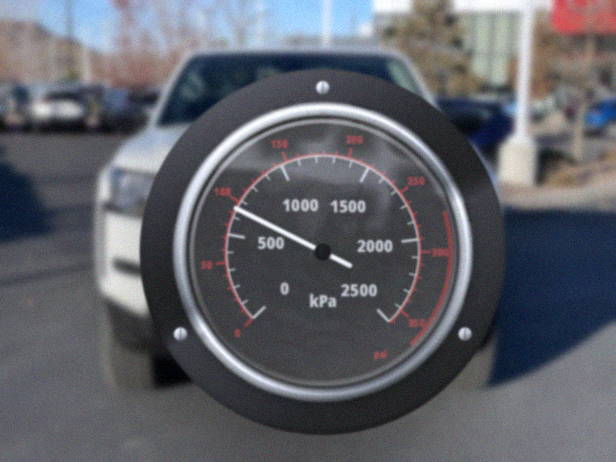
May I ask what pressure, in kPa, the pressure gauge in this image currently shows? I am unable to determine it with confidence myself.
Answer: 650 kPa
